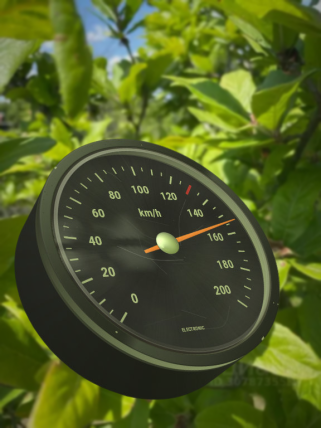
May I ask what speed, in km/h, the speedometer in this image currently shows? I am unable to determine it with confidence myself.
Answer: 155 km/h
